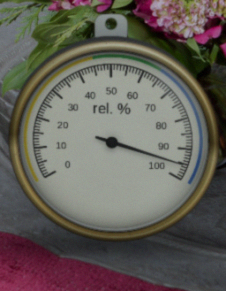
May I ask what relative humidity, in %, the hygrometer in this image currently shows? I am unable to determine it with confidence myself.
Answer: 95 %
